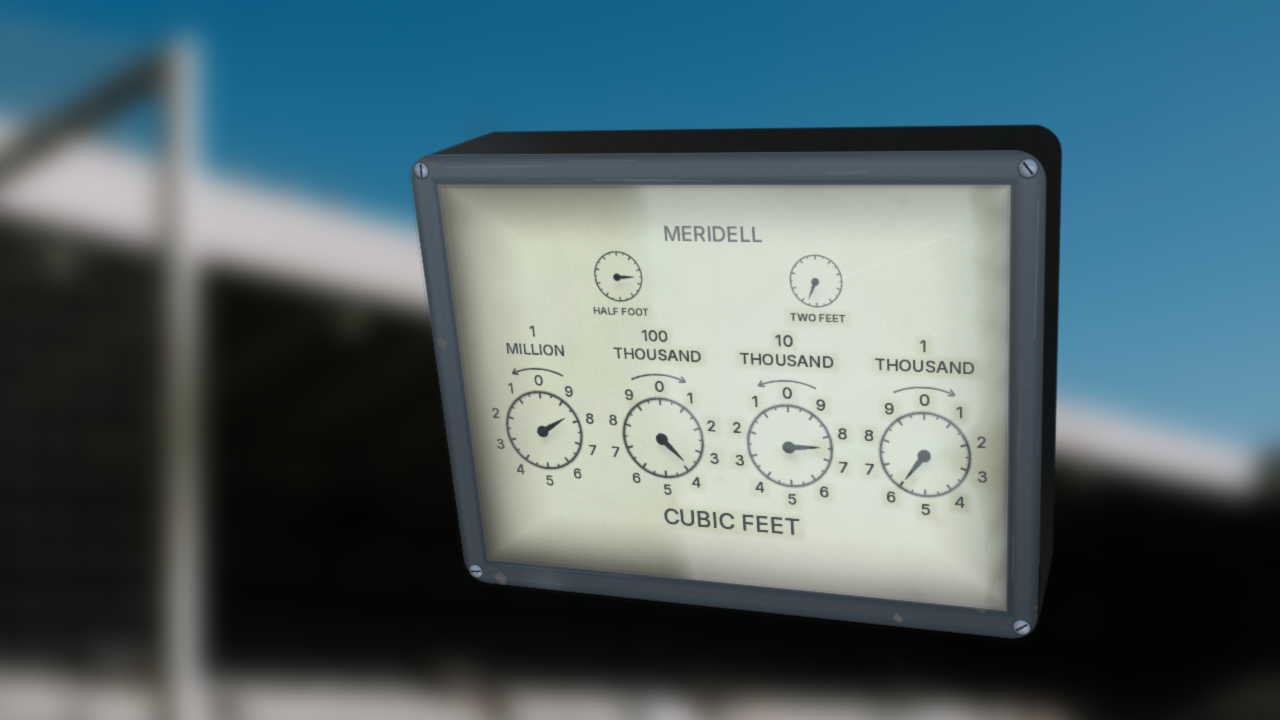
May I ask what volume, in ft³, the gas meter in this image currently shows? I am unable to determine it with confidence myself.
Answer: 837600 ft³
